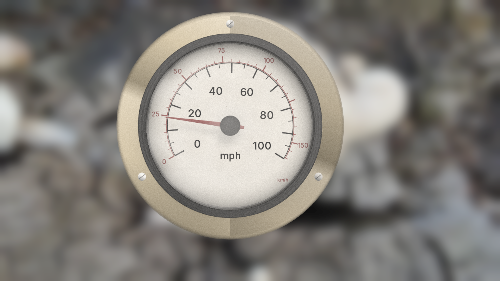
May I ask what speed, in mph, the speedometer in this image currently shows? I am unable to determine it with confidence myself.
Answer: 15 mph
